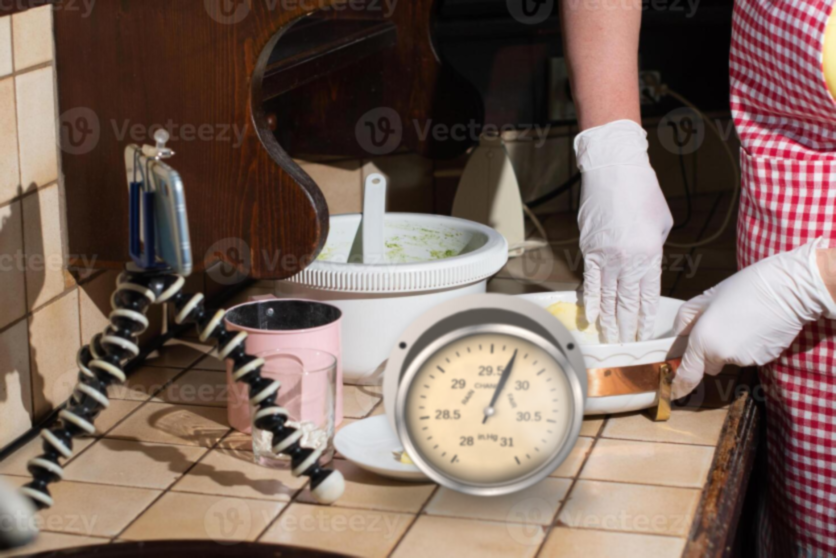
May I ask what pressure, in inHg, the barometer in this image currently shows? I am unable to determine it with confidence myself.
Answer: 29.7 inHg
